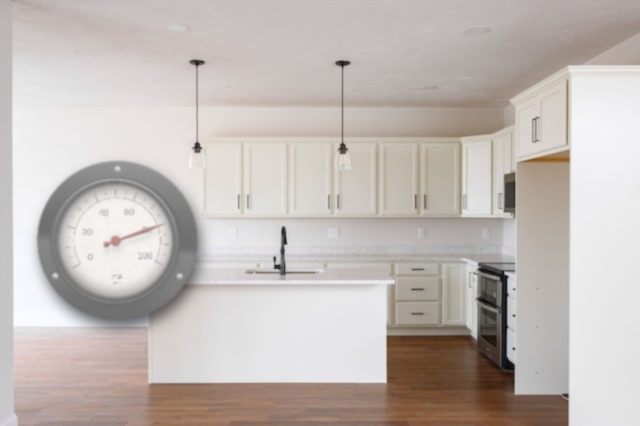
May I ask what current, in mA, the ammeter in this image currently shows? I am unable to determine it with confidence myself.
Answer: 80 mA
